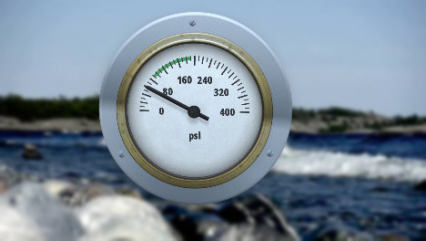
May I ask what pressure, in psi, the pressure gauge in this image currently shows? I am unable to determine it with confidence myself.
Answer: 60 psi
